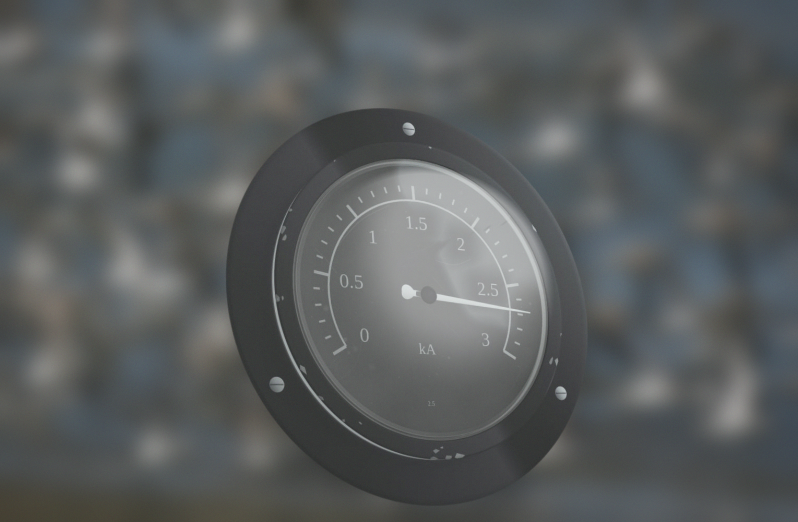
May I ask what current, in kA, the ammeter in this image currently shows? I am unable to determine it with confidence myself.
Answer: 2.7 kA
